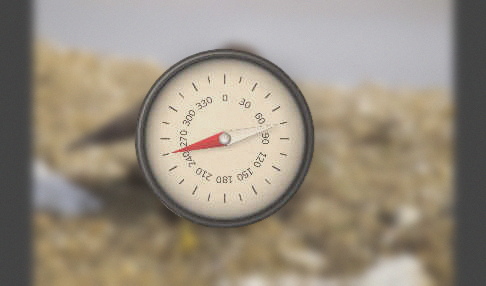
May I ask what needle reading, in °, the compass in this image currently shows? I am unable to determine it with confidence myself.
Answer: 255 °
